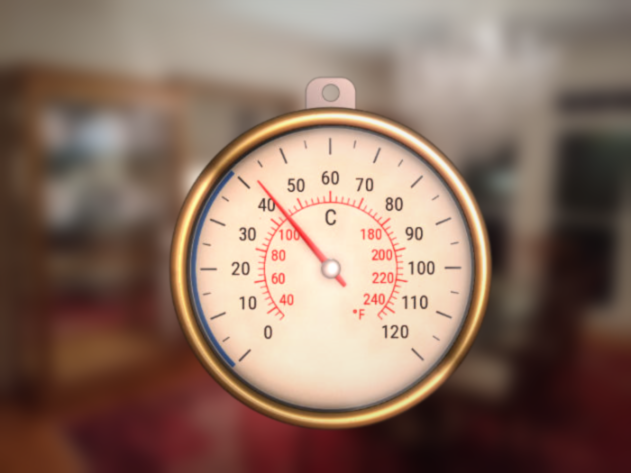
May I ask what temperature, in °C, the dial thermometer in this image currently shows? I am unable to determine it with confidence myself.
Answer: 42.5 °C
